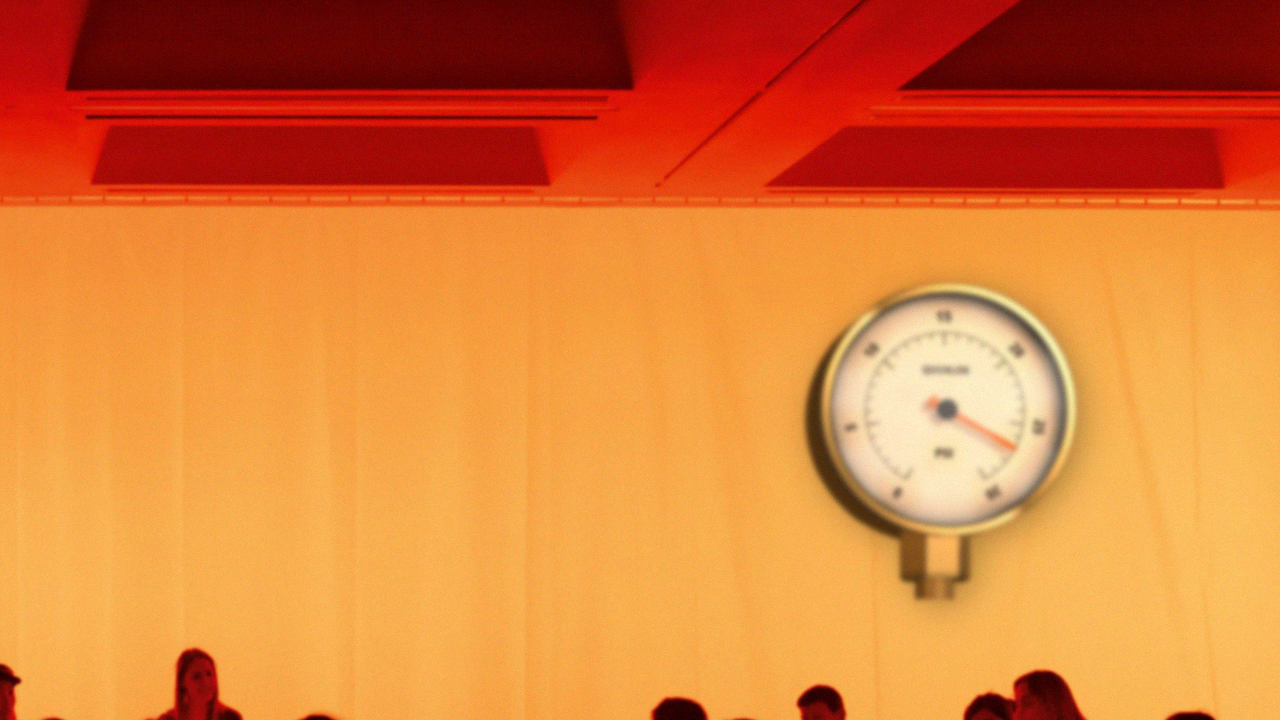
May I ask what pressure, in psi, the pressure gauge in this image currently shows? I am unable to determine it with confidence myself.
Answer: 27 psi
